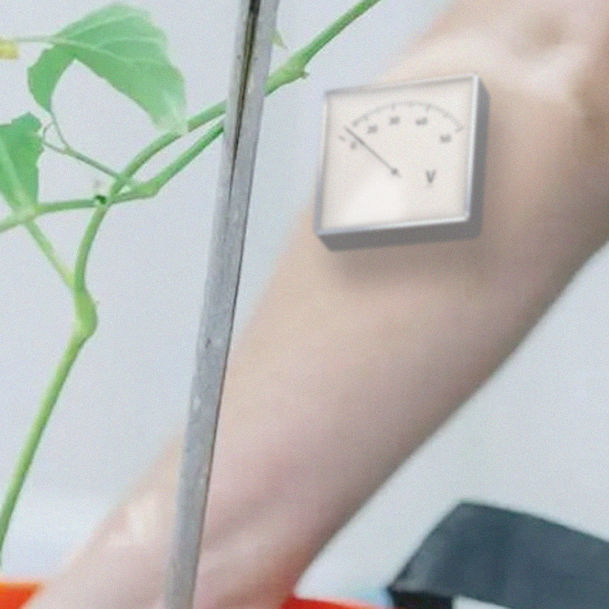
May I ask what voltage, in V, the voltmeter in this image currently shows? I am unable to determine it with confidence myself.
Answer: 10 V
